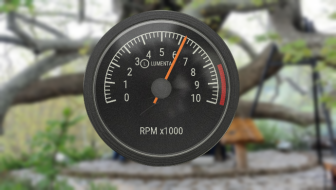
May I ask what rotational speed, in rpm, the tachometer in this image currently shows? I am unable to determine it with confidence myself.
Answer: 6200 rpm
